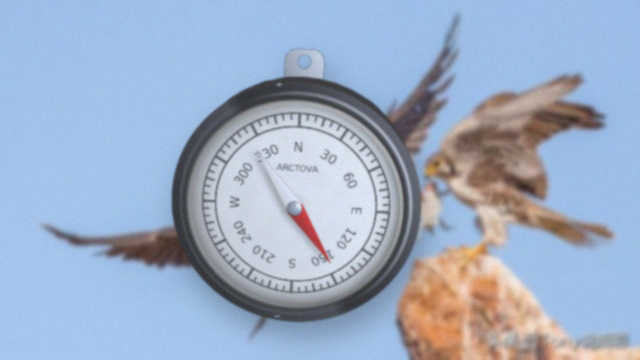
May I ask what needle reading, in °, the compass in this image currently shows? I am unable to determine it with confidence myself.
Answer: 145 °
